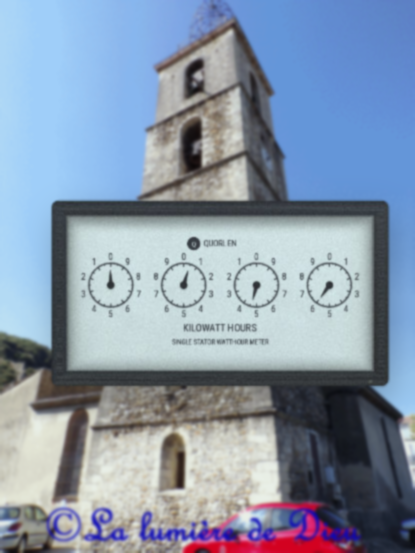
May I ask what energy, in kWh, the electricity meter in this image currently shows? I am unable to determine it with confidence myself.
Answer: 46 kWh
